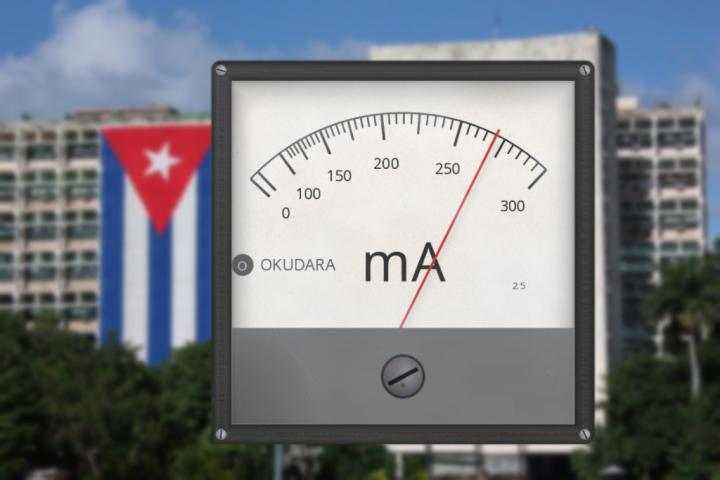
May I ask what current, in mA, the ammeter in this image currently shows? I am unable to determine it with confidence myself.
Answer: 270 mA
